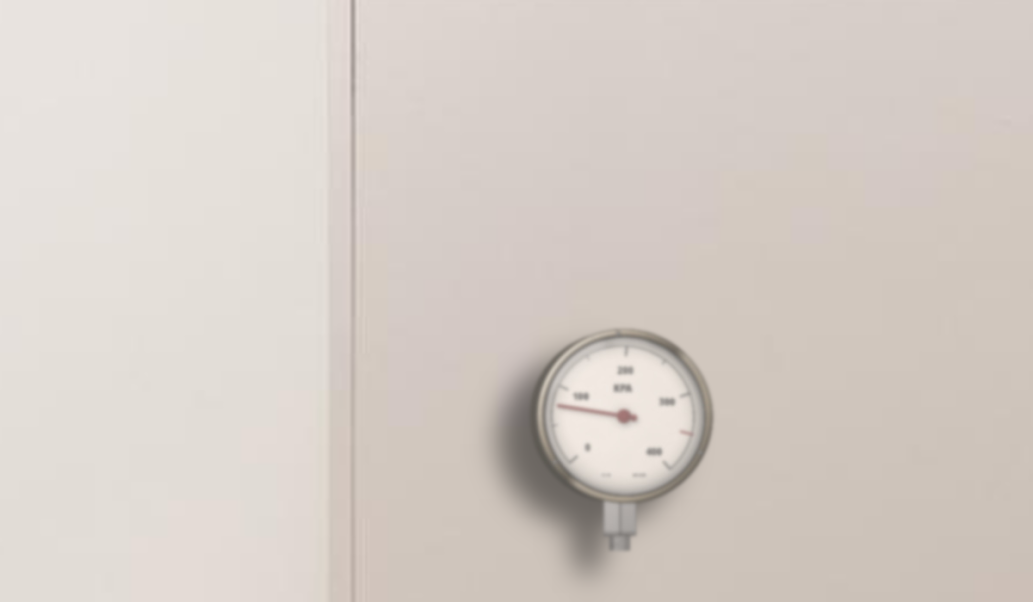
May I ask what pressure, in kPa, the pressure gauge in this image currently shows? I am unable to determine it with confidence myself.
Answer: 75 kPa
